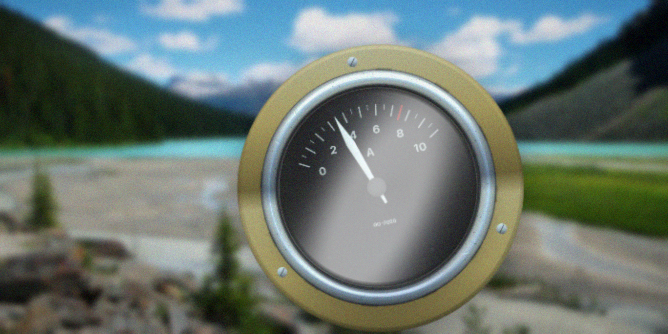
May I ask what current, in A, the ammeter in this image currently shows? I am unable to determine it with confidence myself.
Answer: 3.5 A
